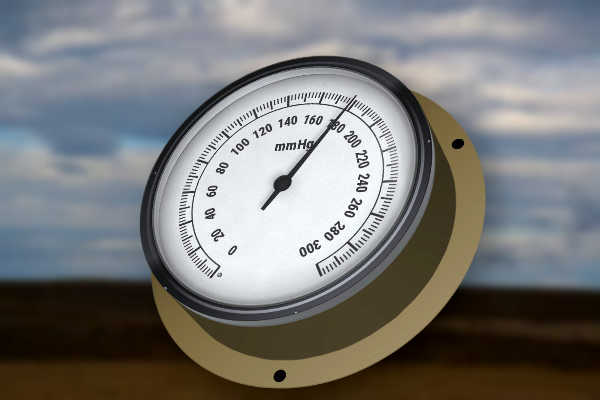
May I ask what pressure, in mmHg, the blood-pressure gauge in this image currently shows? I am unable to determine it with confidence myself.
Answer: 180 mmHg
